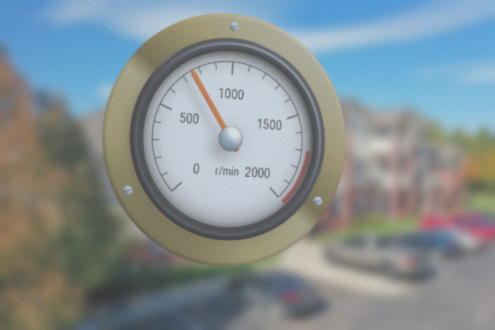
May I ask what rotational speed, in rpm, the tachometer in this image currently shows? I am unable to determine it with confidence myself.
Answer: 750 rpm
